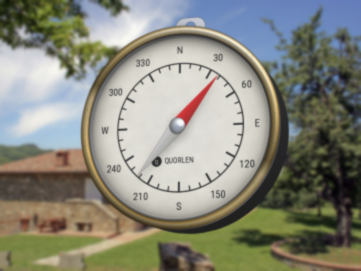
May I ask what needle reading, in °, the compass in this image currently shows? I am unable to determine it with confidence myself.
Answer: 40 °
